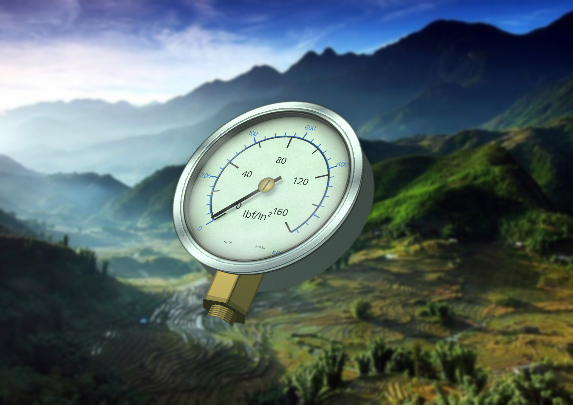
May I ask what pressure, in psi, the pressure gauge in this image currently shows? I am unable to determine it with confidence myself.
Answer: 0 psi
